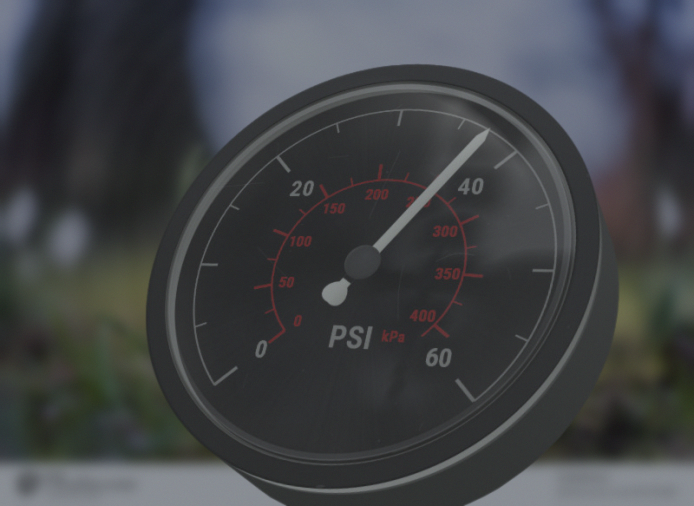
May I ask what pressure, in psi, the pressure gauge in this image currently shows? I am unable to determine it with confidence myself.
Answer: 37.5 psi
